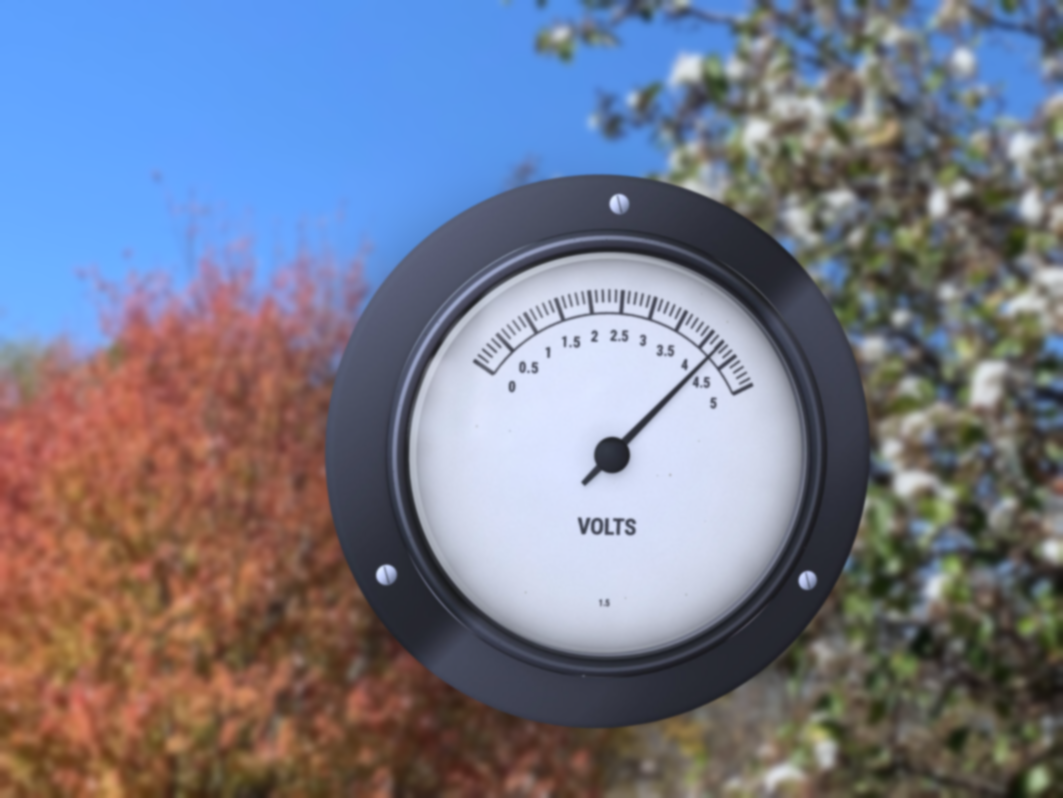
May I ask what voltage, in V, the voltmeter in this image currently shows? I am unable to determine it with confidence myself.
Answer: 4.2 V
